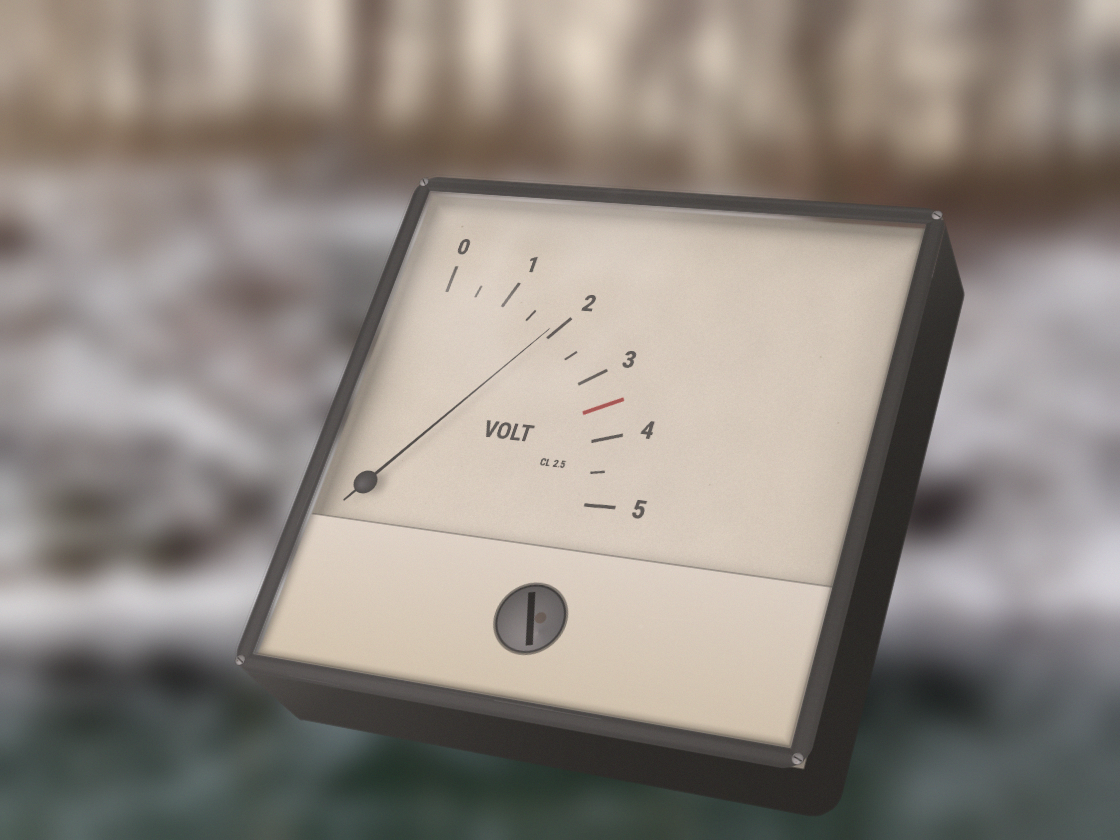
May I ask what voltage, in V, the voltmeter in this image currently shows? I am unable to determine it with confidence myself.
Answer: 2 V
